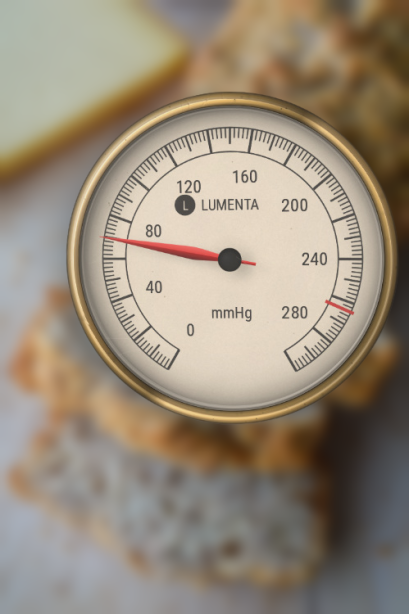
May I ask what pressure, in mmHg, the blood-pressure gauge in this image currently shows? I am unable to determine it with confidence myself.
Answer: 70 mmHg
